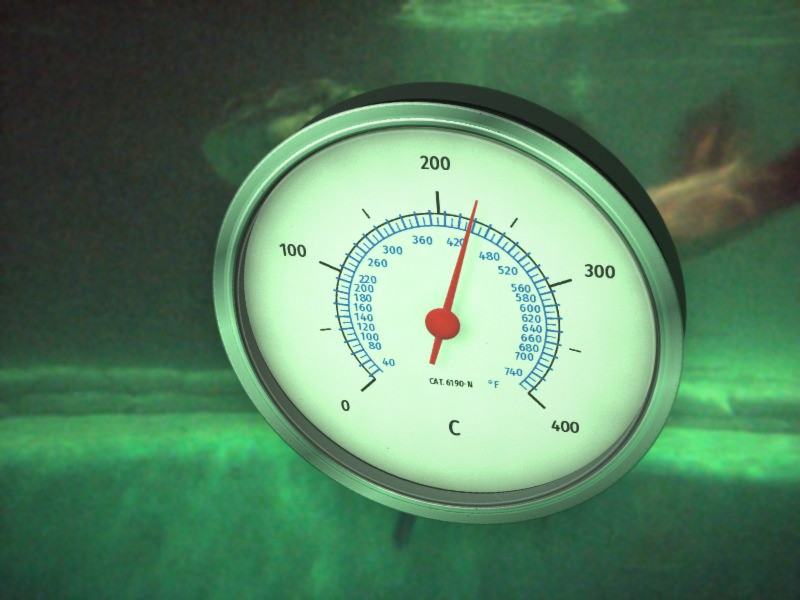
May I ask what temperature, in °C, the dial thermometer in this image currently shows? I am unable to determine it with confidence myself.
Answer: 225 °C
